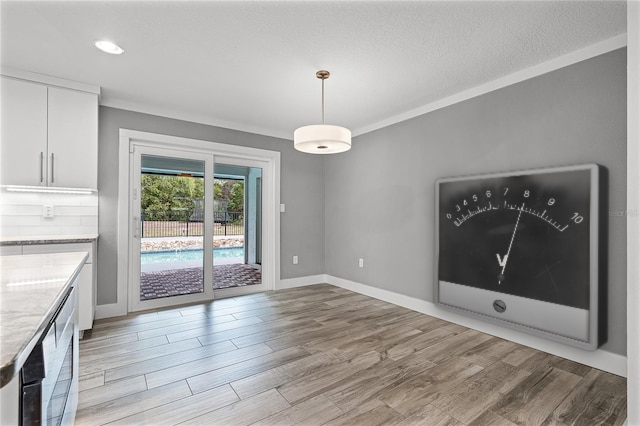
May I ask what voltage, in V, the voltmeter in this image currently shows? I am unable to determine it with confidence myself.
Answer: 8 V
